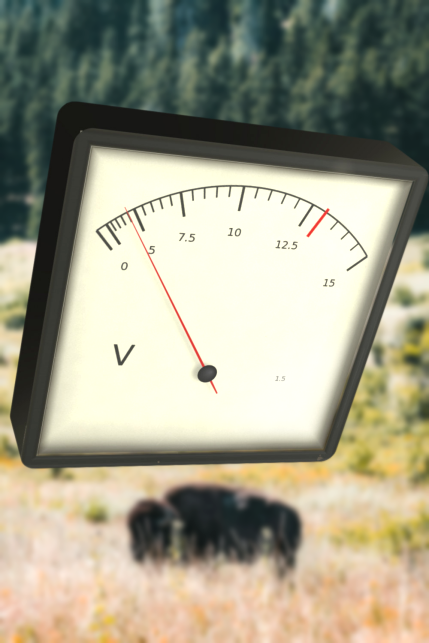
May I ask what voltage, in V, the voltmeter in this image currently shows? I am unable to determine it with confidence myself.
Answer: 4.5 V
